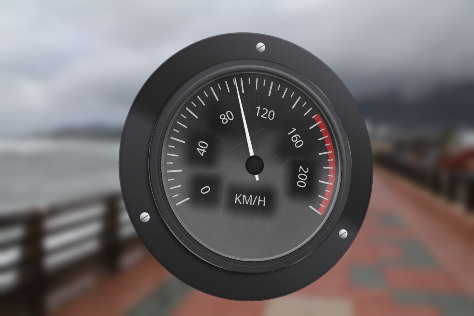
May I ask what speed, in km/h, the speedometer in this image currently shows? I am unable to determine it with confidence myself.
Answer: 95 km/h
